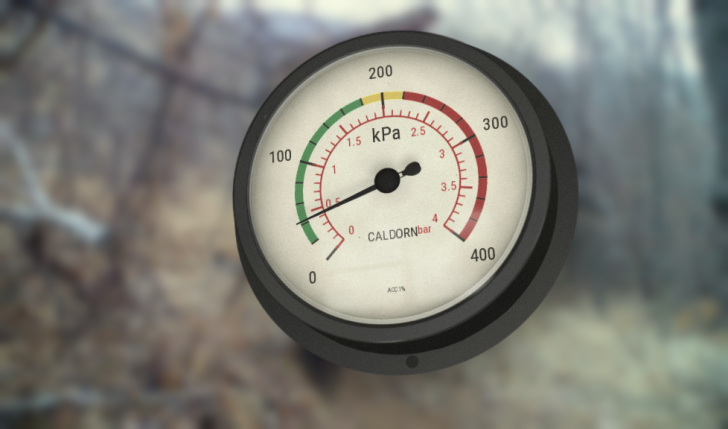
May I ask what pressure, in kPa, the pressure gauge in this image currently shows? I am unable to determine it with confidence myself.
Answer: 40 kPa
